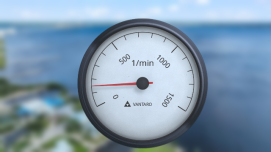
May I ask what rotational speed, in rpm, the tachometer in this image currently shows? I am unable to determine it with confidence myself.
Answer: 150 rpm
